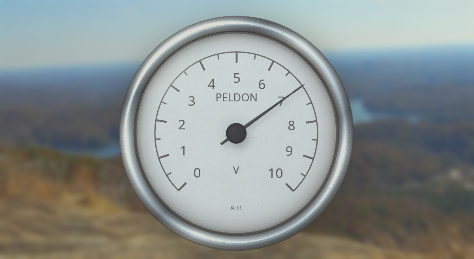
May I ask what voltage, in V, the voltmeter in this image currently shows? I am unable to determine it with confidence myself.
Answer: 7 V
